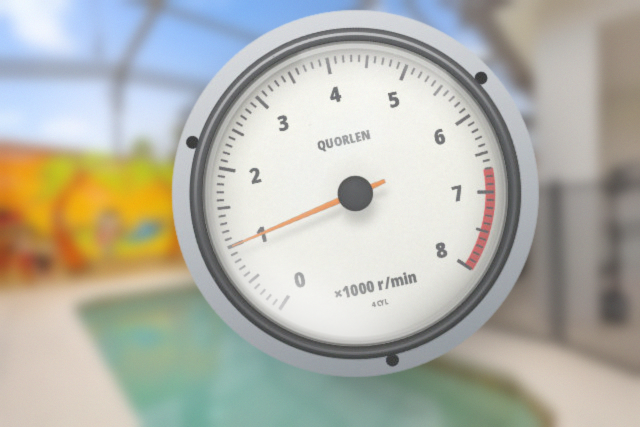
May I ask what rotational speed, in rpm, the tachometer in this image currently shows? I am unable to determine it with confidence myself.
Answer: 1000 rpm
